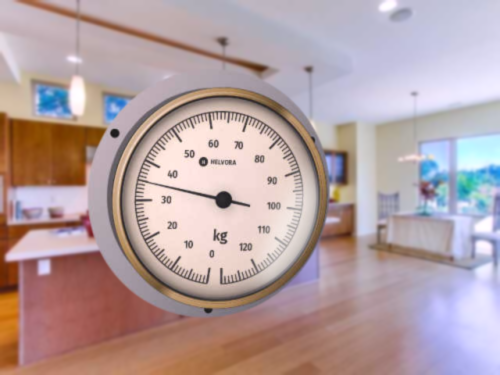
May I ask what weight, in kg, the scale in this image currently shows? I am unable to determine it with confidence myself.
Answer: 35 kg
